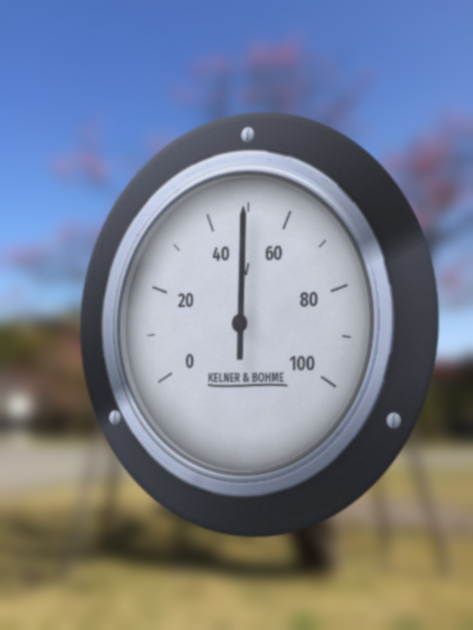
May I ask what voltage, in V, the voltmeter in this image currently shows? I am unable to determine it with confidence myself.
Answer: 50 V
